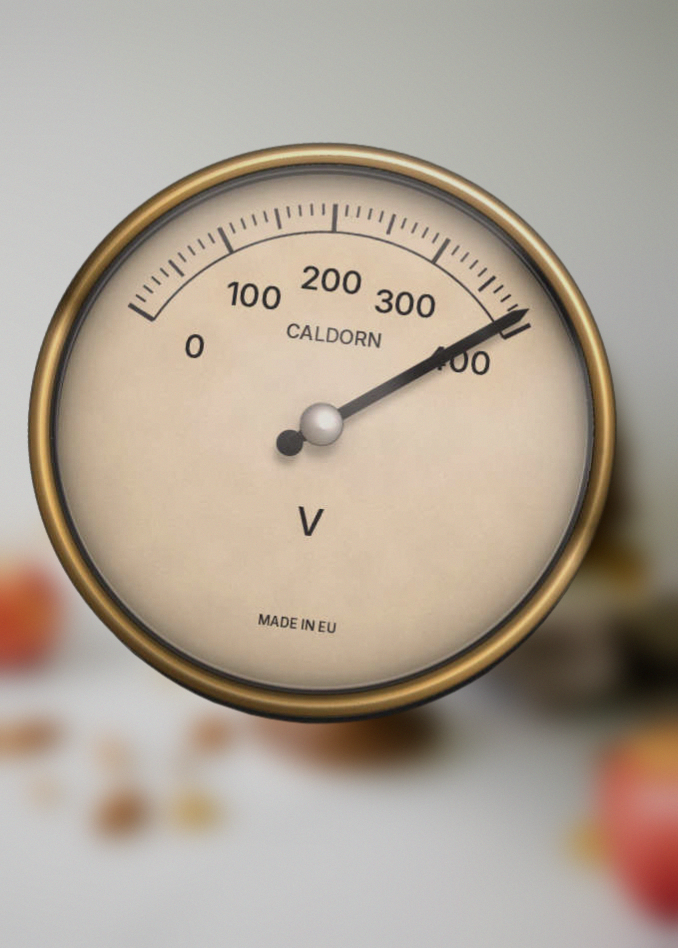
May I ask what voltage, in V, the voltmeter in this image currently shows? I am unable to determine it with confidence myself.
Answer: 390 V
